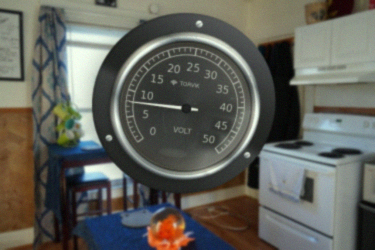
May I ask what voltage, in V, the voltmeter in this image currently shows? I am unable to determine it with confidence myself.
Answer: 8 V
